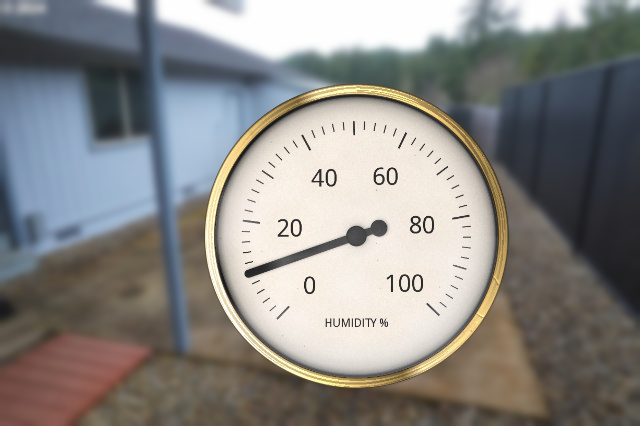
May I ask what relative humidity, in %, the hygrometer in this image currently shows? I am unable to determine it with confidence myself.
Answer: 10 %
